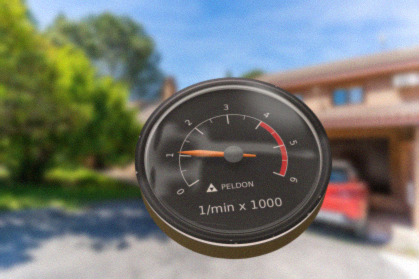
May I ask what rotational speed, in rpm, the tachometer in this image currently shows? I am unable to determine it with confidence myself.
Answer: 1000 rpm
